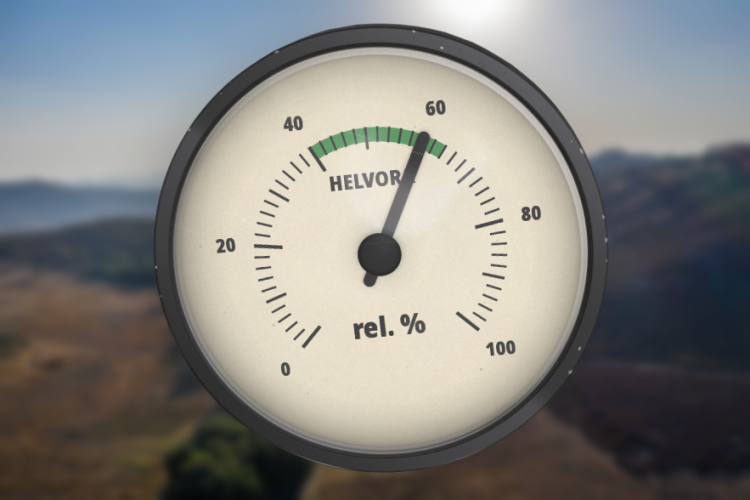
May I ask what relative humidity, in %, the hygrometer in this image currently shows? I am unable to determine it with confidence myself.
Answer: 60 %
